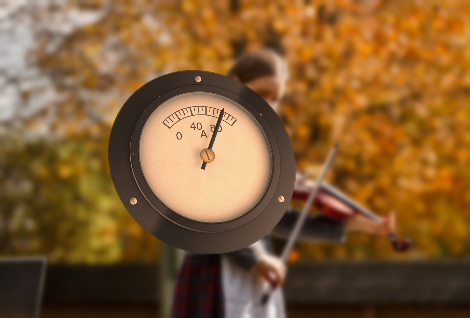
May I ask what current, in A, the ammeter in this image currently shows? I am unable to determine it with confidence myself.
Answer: 80 A
